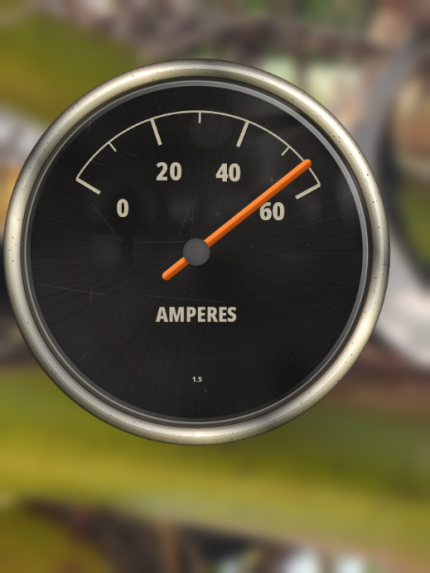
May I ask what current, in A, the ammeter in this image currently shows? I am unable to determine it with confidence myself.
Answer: 55 A
